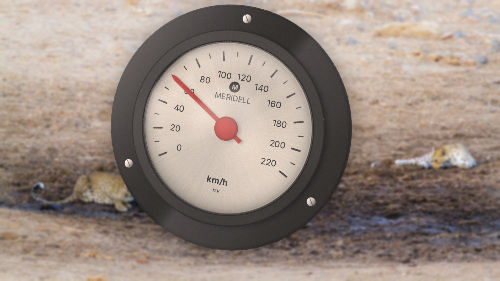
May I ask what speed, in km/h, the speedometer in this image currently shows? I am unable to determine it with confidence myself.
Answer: 60 km/h
